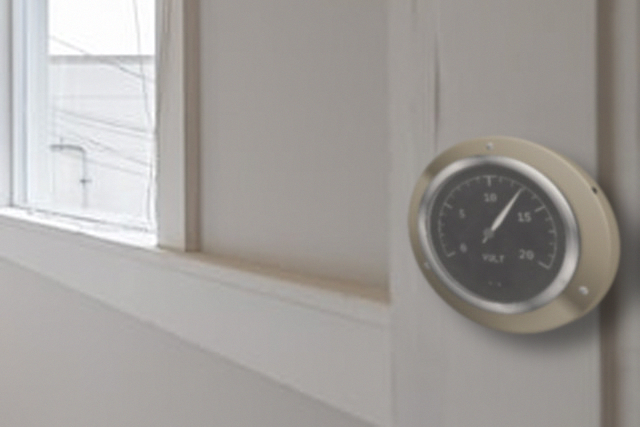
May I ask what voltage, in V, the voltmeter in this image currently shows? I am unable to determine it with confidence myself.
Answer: 13 V
